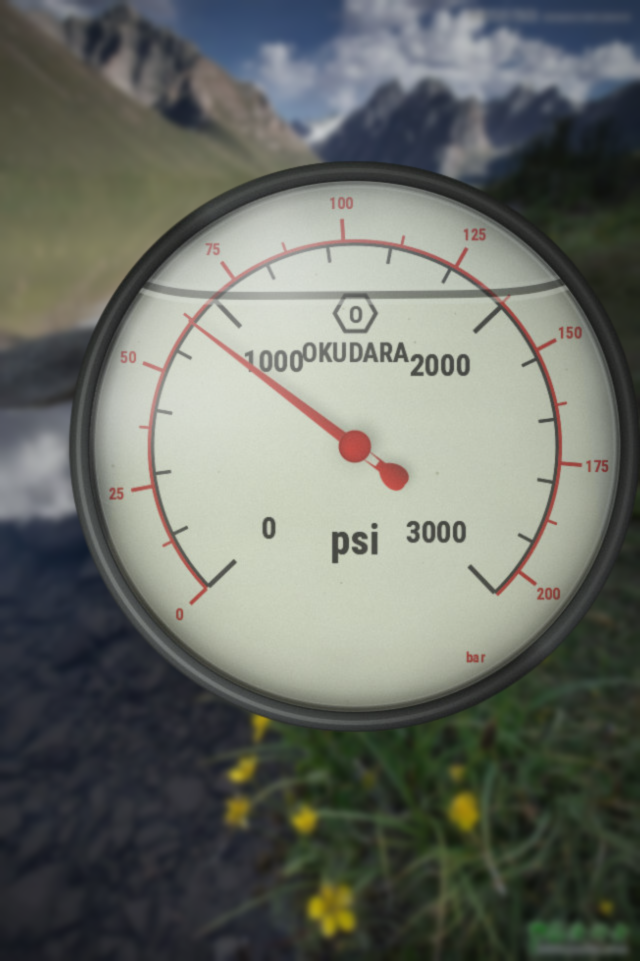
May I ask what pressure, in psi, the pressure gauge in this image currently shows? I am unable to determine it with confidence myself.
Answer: 900 psi
